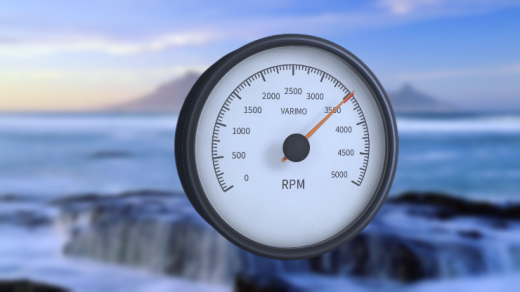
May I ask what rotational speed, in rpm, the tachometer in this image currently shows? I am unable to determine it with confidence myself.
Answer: 3500 rpm
